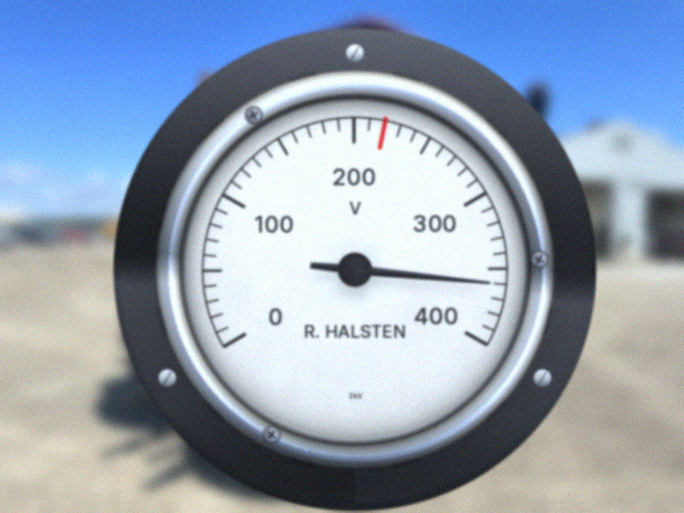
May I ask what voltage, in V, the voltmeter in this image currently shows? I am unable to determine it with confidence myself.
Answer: 360 V
